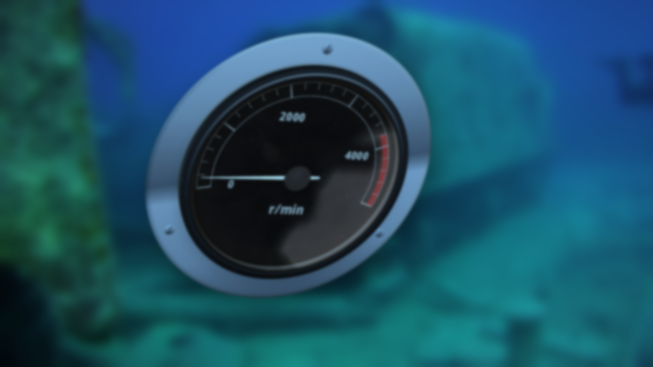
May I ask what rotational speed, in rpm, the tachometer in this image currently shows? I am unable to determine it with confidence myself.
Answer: 200 rpm
